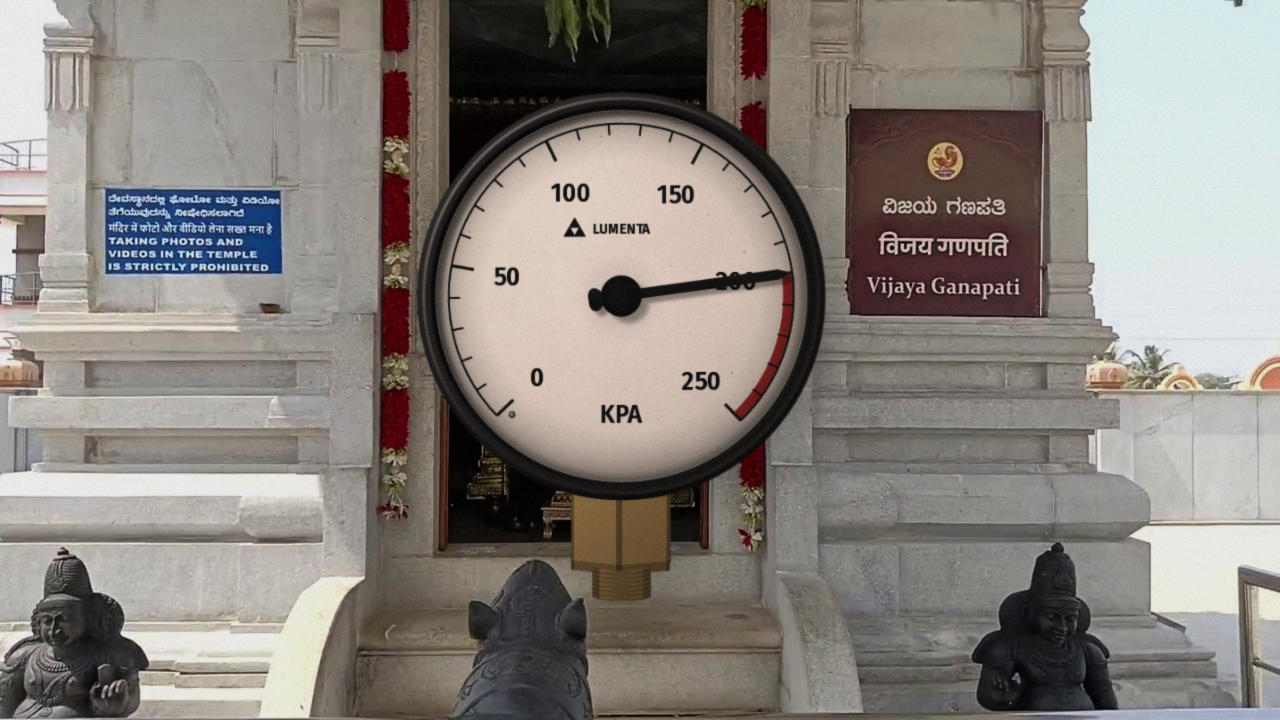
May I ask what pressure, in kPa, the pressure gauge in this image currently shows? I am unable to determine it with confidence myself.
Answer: 200 kPa
